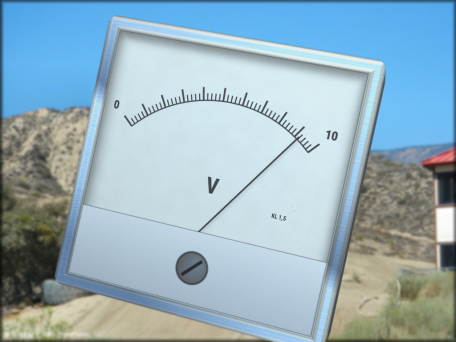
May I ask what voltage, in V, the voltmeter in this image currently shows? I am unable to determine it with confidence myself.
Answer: 9.2 V
